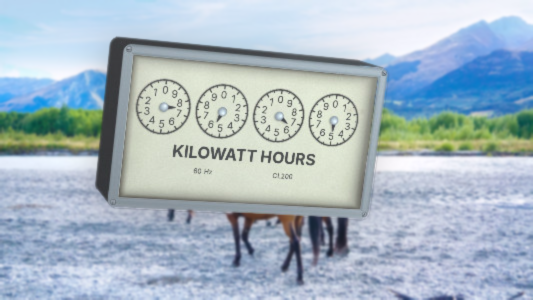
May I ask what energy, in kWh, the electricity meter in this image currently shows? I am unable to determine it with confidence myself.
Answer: 7565 kWh
